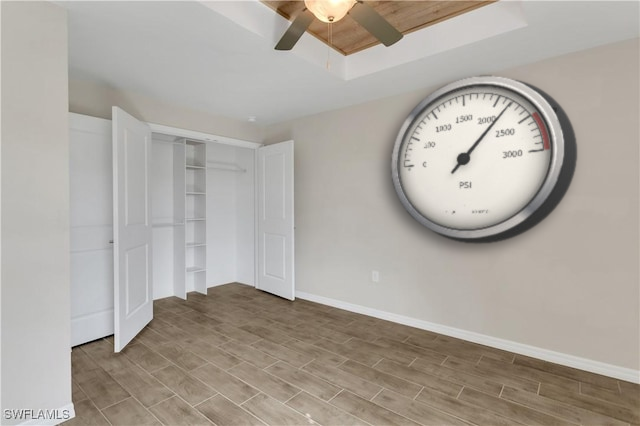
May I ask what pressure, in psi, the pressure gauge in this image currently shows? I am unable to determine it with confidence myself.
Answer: 2200 psi
